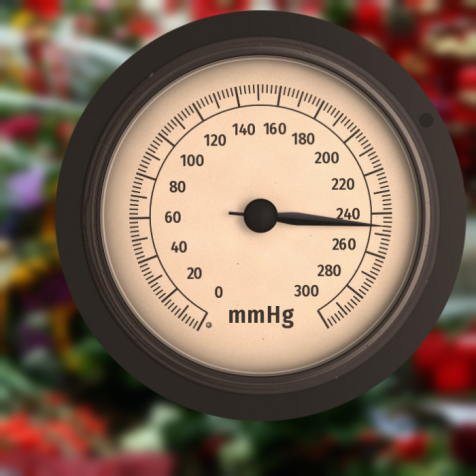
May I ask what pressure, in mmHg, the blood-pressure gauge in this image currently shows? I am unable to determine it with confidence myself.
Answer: 246 mmHg
